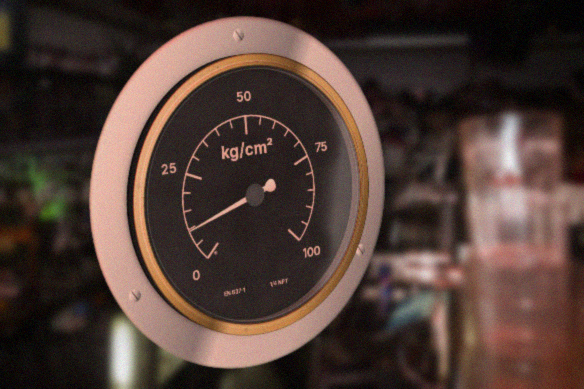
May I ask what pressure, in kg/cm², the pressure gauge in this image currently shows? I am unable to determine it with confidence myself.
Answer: 10 kg/cm²
